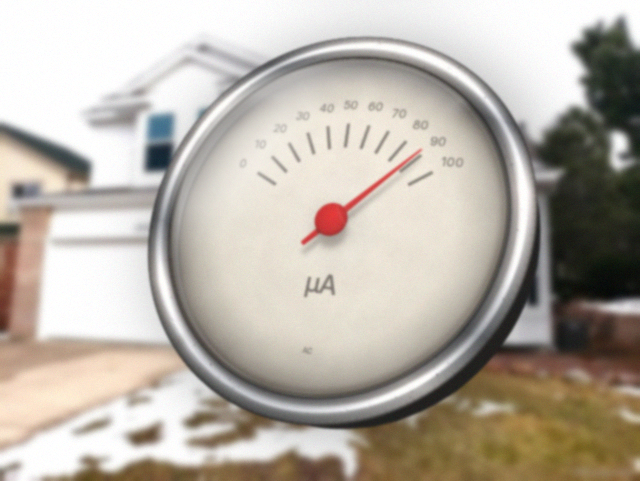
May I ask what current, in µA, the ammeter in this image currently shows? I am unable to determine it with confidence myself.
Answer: 90 µA
